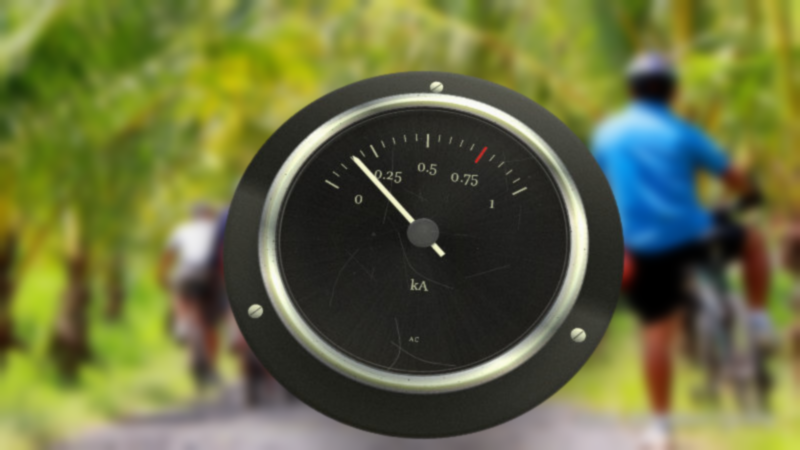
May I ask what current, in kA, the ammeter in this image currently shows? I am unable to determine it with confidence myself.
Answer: 0.15 kA
